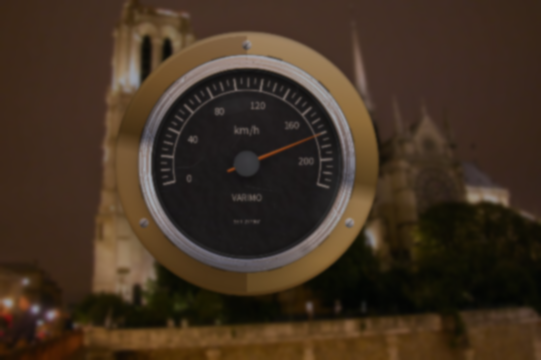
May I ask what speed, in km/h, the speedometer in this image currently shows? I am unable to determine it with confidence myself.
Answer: 180 km/h
